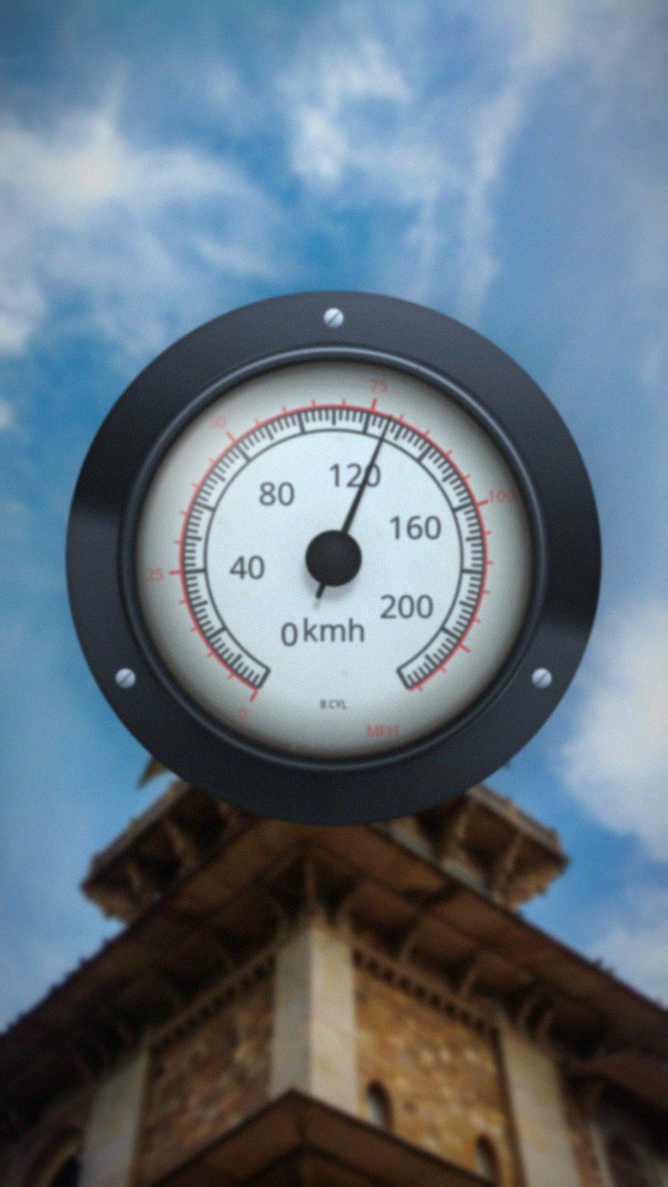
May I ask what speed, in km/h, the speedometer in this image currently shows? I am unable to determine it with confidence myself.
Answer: 126 km/h
